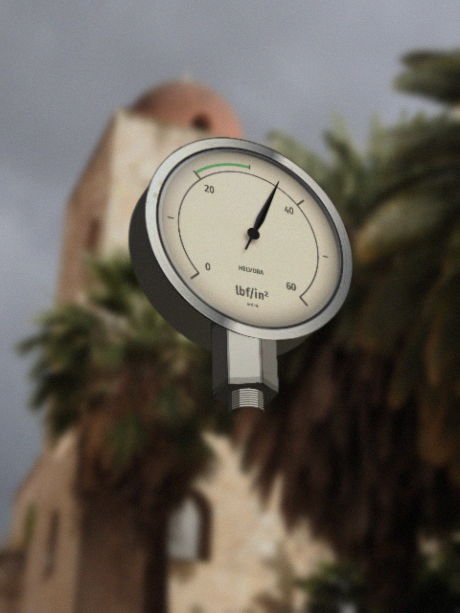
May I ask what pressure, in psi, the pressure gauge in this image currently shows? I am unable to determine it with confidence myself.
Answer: 35 psi
